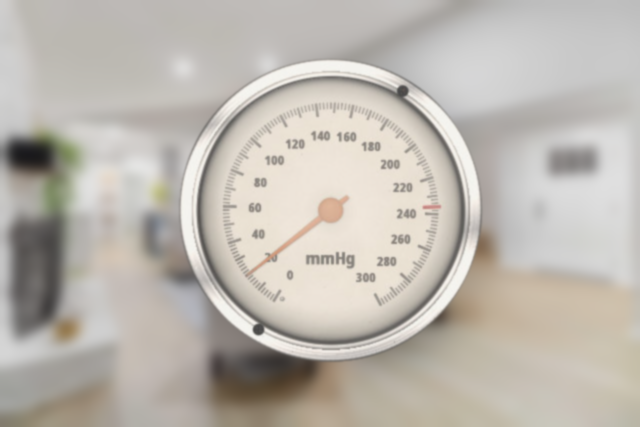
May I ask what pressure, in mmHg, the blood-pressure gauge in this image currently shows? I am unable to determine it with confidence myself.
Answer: 20 mmHg
